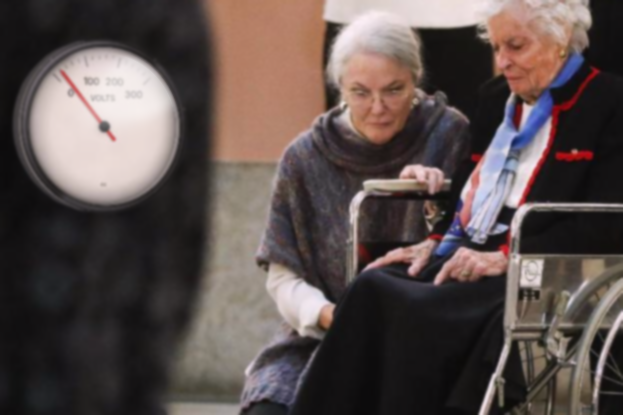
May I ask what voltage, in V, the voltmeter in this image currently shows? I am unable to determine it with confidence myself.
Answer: 20 V
